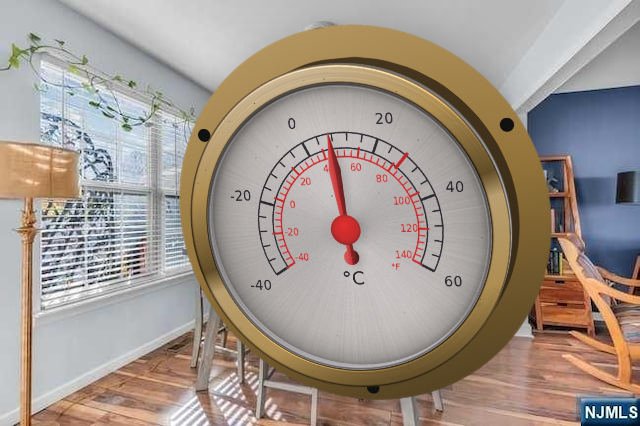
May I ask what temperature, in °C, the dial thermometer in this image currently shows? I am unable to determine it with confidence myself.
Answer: 8 °C
